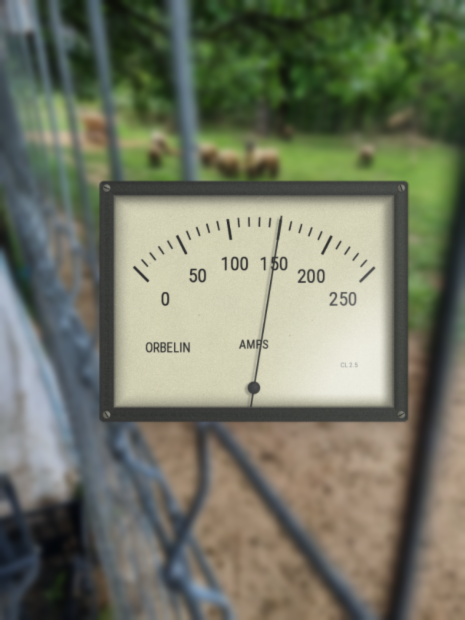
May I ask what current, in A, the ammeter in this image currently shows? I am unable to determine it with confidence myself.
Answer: 150 A
